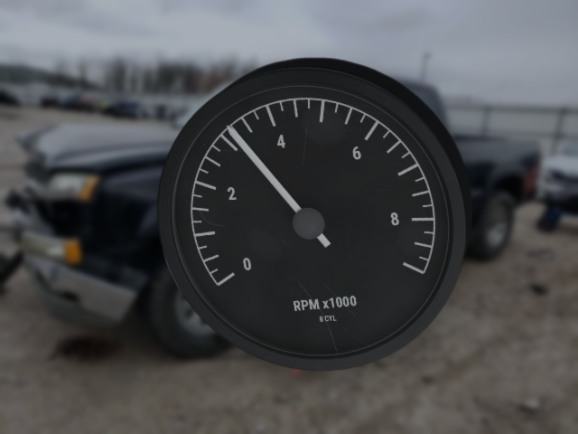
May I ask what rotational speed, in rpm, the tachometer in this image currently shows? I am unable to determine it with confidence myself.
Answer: 3250 rpm
